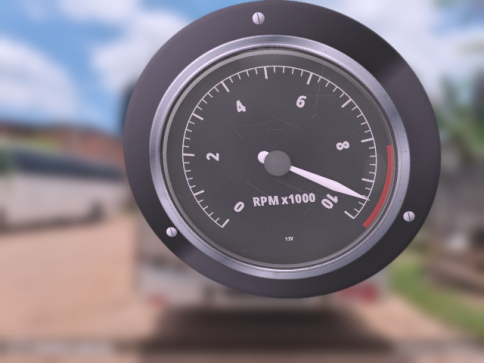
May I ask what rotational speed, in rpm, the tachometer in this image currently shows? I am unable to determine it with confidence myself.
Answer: 9400 rpm
